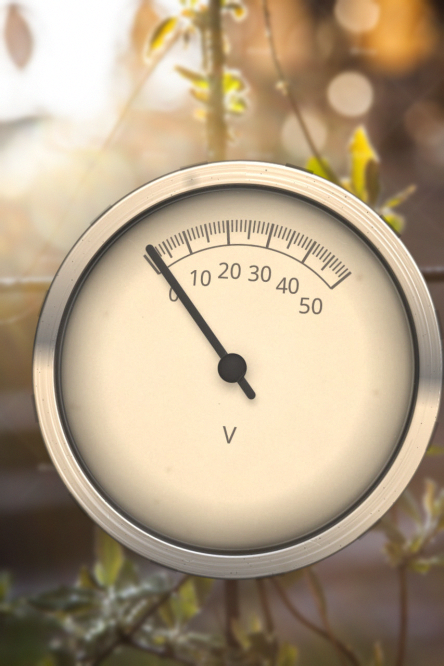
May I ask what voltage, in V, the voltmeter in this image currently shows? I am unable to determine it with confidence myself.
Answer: 2 V
